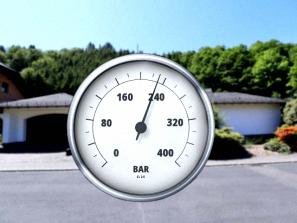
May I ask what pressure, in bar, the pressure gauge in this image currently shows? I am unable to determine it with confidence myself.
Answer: 230 bar
